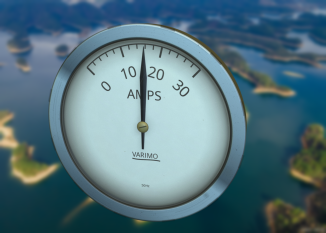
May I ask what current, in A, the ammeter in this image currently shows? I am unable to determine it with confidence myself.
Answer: 16 A
